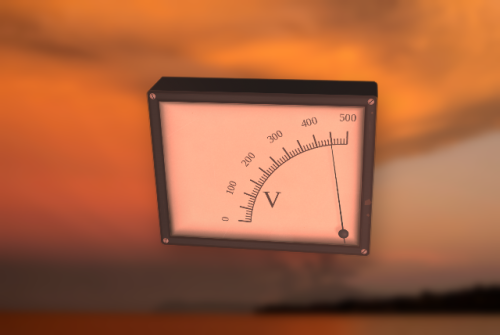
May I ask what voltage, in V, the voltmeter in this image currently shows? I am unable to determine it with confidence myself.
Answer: 450 V
